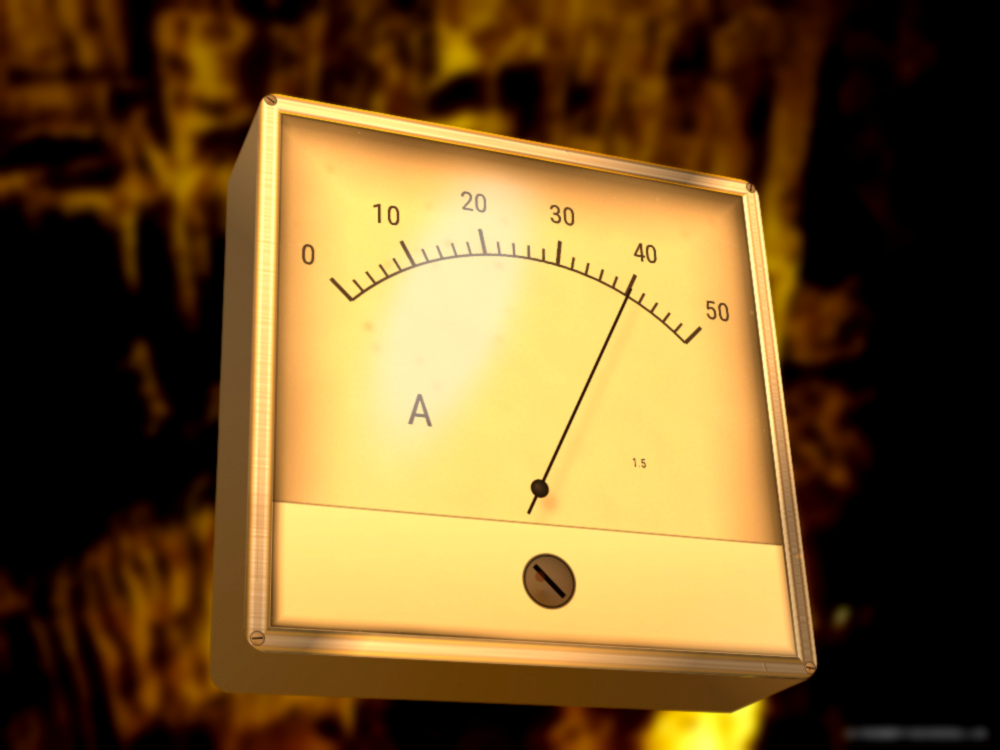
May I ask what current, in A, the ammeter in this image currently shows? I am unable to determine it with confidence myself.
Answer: 40 A
